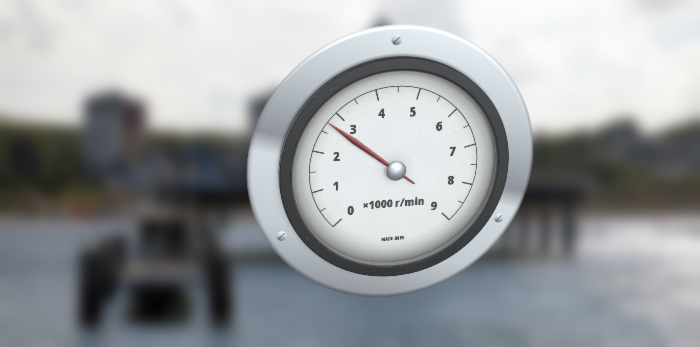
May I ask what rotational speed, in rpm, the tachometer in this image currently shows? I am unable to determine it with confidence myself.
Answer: 2750 rpm
